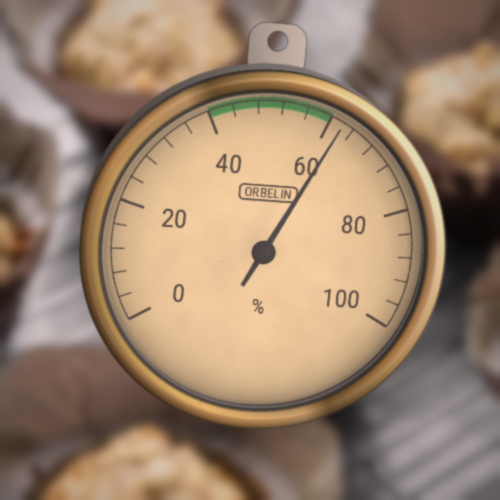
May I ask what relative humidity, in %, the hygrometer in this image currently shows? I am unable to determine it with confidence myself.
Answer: 62 %
